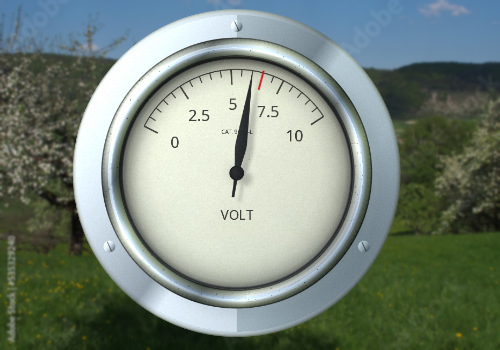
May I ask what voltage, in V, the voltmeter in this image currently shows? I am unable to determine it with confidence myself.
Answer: 6 V
